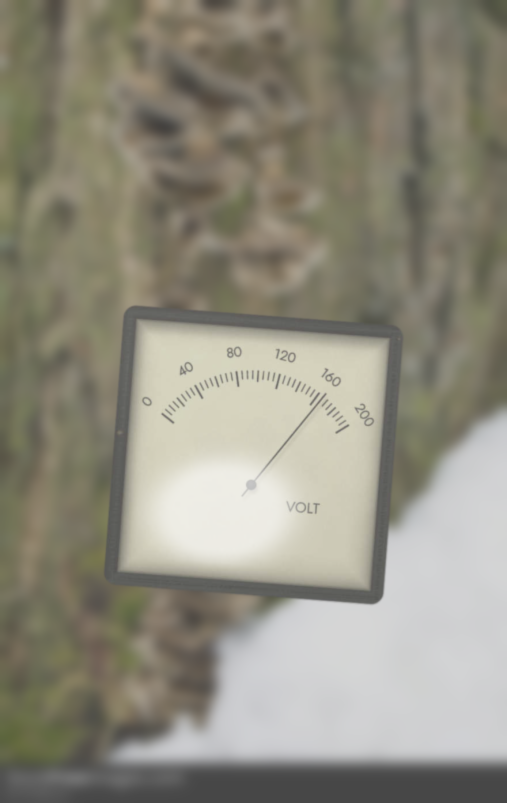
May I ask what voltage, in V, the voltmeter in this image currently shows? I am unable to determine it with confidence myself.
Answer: 165 V
